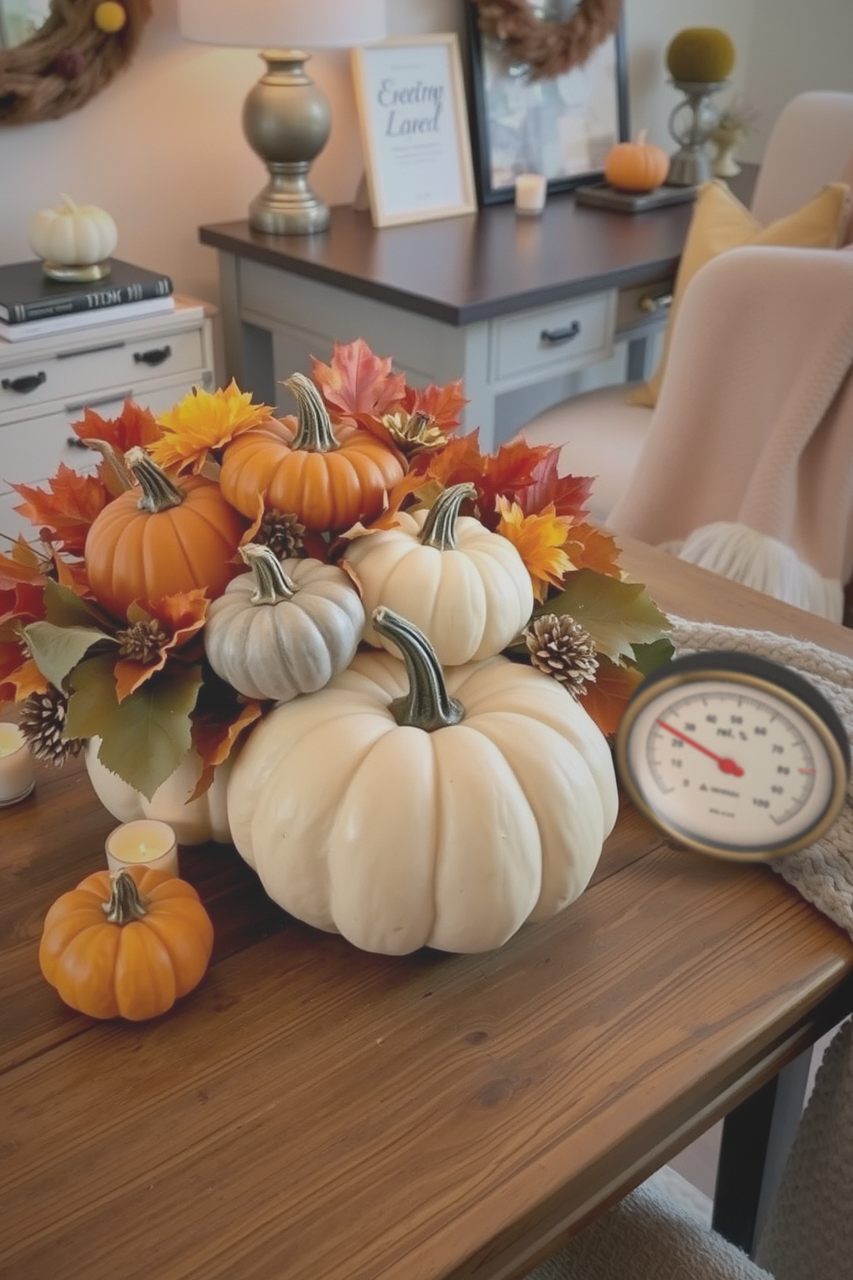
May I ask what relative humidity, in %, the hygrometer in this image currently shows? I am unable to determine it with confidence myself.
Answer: 25 %
